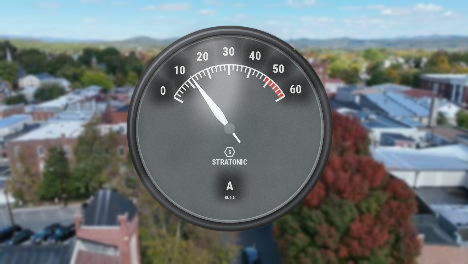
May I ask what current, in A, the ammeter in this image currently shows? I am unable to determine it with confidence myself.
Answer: 12 A
